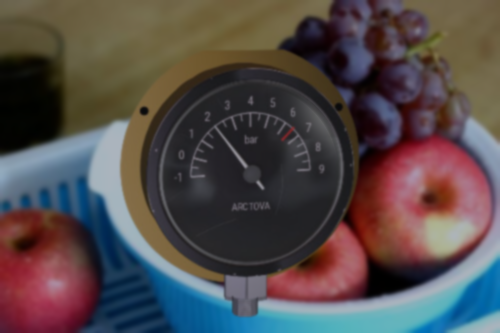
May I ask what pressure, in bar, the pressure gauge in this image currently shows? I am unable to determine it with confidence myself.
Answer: 2 bar
